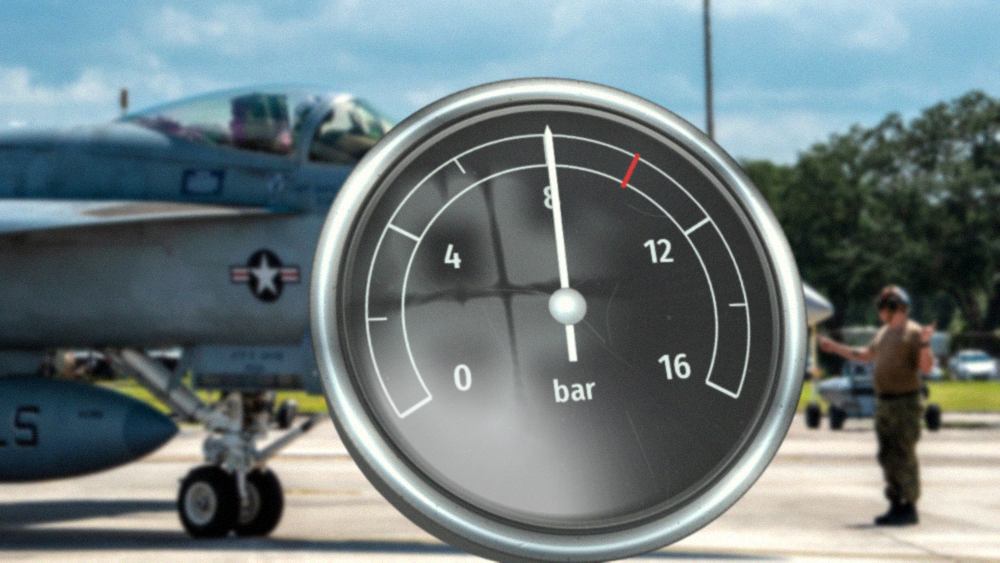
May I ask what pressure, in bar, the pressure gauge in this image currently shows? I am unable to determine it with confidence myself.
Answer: 8 bar
